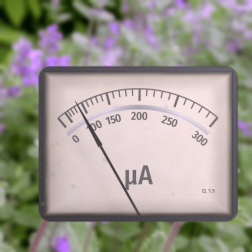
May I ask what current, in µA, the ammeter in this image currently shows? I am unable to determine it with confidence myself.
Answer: 90 µA
